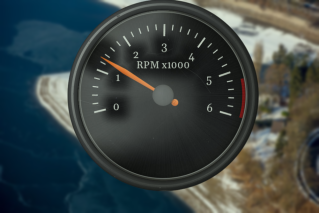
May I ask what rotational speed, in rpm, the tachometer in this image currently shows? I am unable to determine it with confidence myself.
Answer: 1300 rpm
